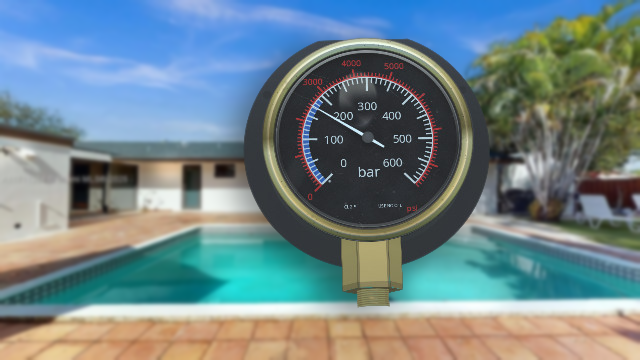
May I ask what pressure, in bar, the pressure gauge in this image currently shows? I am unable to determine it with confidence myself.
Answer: 170 bar
